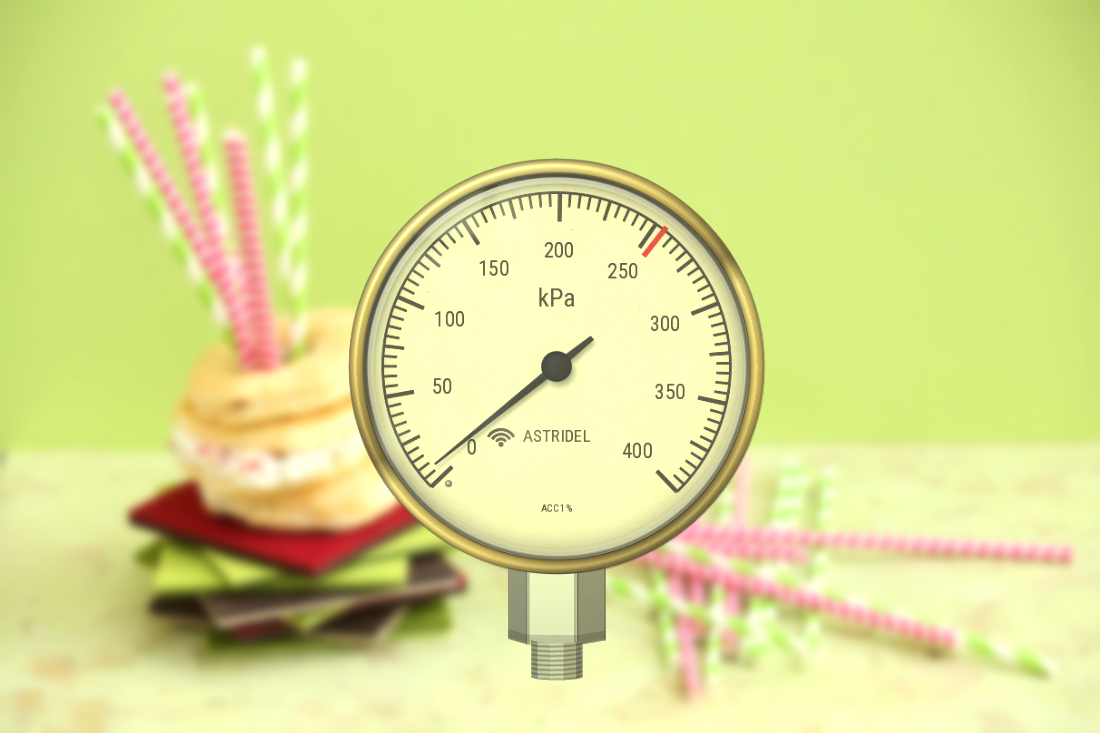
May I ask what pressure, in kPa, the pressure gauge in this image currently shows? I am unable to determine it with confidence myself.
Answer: 7.5 kPa
